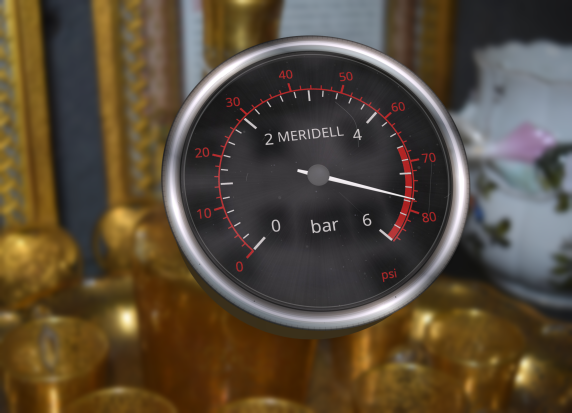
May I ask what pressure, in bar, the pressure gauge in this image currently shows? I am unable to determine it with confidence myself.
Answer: 5.4 bar
